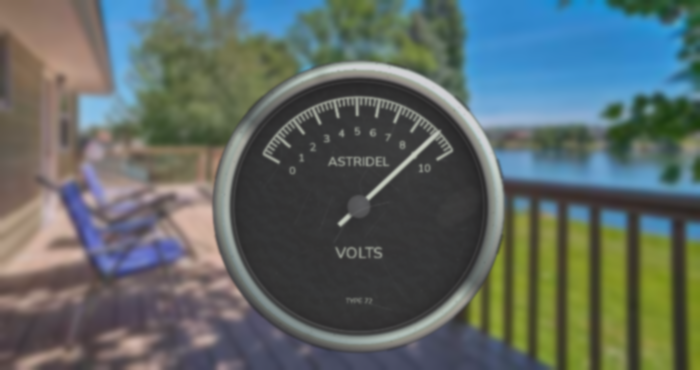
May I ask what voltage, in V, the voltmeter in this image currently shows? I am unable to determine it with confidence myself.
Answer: 9 V
